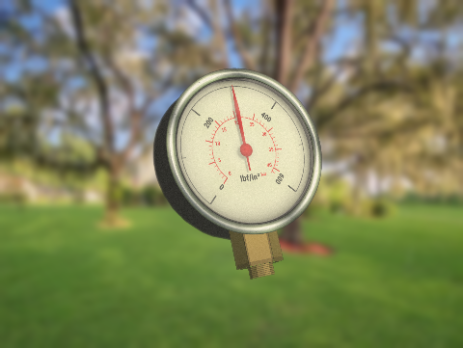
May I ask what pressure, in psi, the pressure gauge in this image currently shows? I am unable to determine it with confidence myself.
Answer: 300 psi
